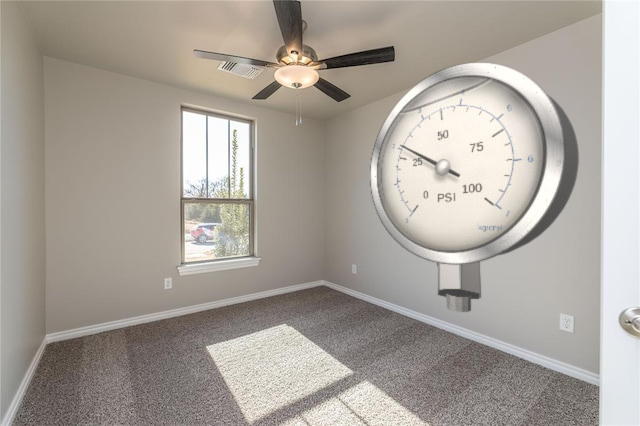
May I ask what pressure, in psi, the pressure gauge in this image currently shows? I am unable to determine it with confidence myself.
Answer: 30 psi
